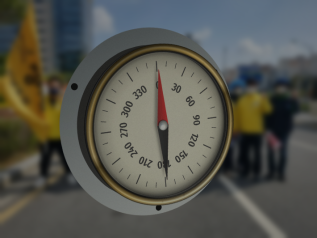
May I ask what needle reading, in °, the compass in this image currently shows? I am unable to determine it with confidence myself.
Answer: 0 °
